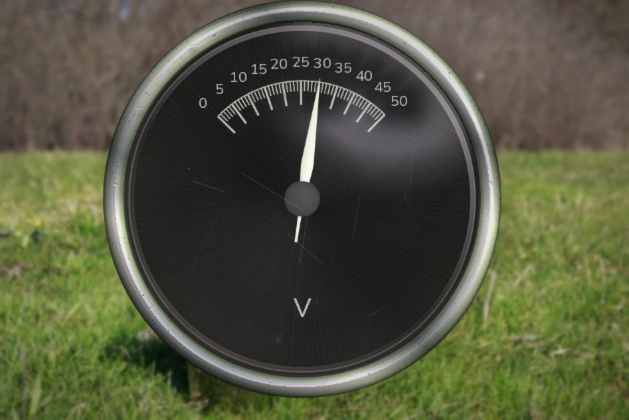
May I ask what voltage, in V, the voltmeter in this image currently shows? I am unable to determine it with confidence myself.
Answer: 30 V
